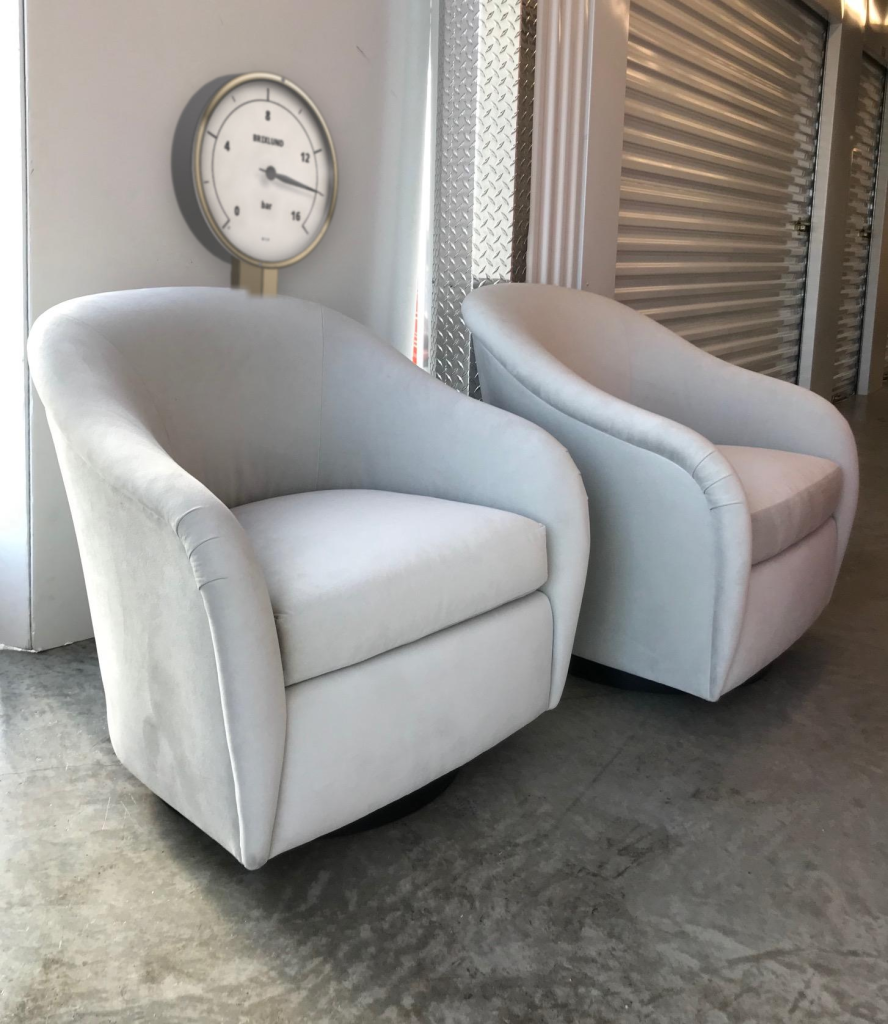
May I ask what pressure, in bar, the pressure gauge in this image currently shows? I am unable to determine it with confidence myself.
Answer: 14 bar
